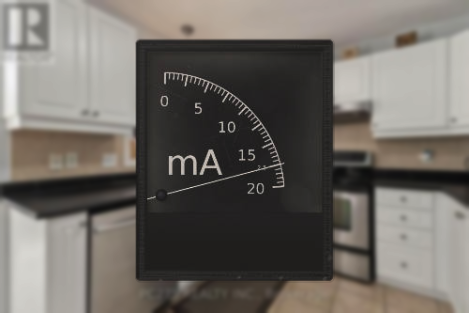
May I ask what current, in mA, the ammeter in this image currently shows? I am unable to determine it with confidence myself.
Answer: 17.5 mA
